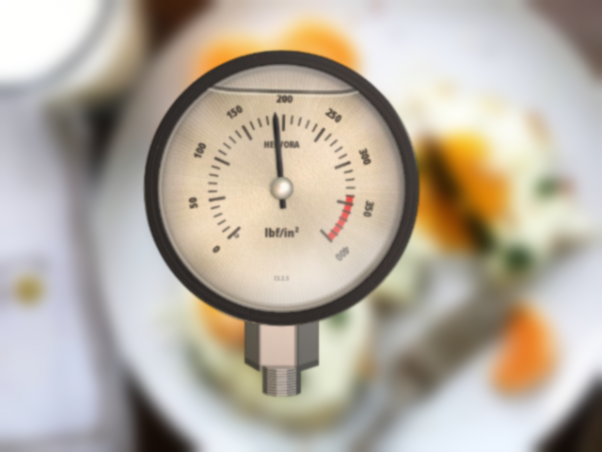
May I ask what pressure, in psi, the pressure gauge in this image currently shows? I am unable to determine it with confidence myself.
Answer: 190 psi
